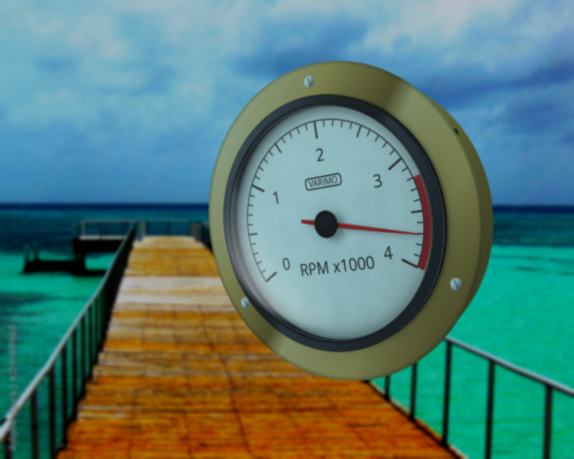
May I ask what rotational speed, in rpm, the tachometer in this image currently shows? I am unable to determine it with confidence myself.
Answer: 3700 rpm
